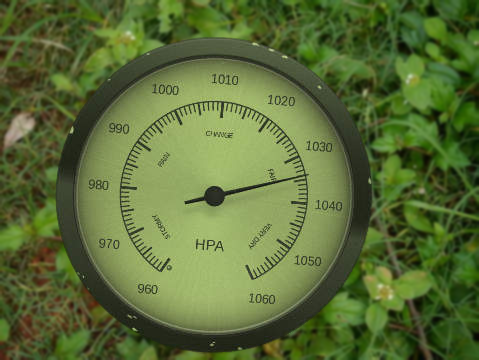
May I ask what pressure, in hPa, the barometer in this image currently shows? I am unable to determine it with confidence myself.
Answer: 1034 hPa
